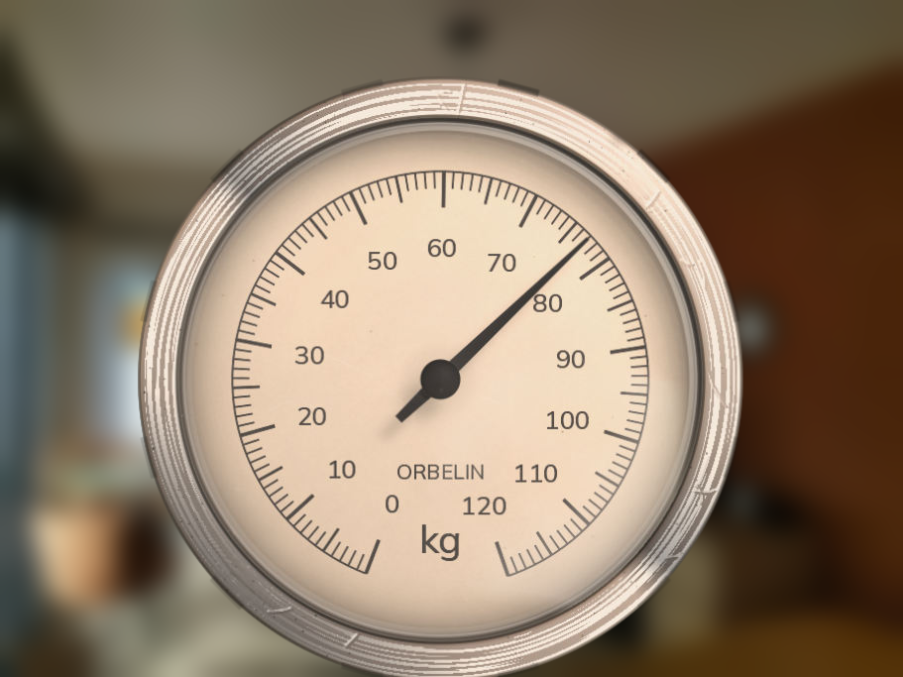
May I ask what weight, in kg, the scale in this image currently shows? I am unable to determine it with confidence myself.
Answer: 77 kg
